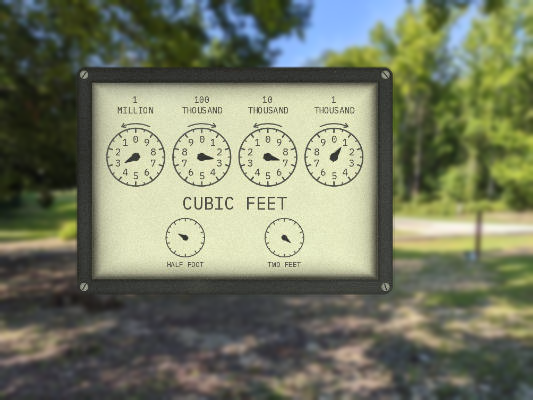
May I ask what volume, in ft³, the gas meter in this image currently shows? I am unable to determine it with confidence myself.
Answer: 327100 ft³
